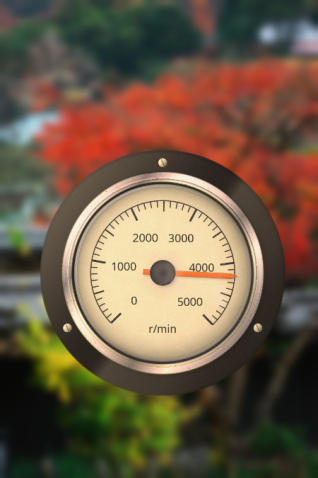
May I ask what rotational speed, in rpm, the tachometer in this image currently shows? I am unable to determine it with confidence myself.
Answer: 4200 rpm
